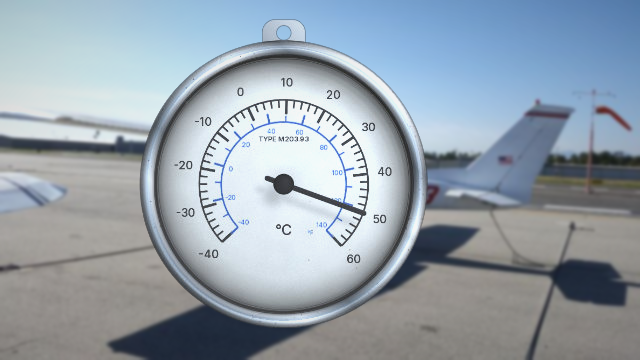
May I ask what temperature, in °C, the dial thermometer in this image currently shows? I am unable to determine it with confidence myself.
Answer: 50 °C
